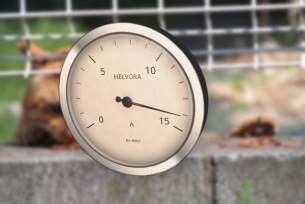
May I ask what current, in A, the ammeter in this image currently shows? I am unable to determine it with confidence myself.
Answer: 14 A
